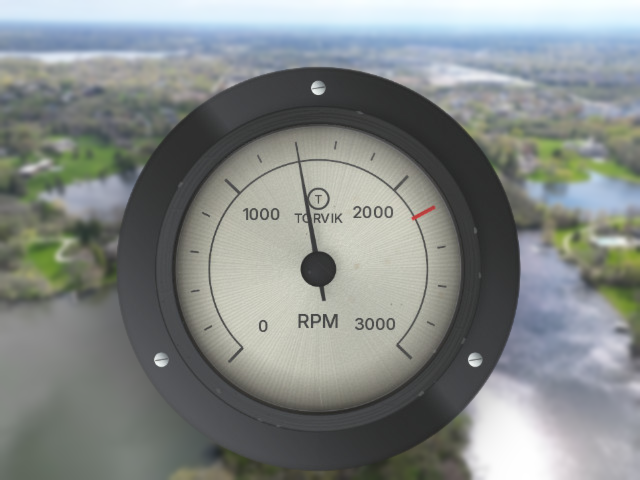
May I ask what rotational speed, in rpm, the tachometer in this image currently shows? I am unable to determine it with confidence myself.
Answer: 1400 rpm
